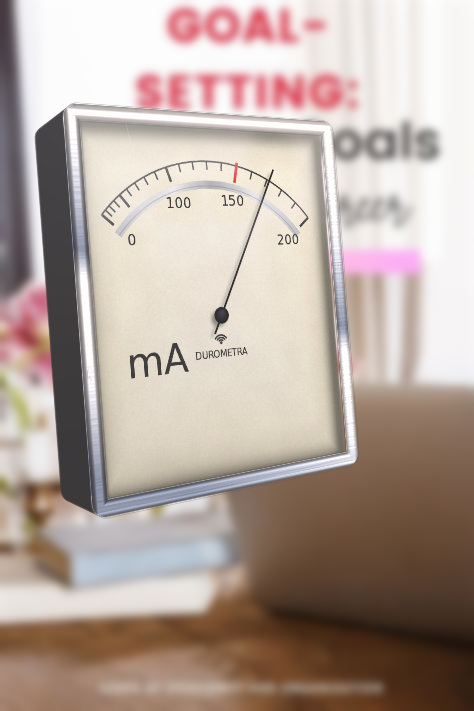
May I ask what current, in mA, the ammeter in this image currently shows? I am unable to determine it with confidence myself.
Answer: 170 mA
